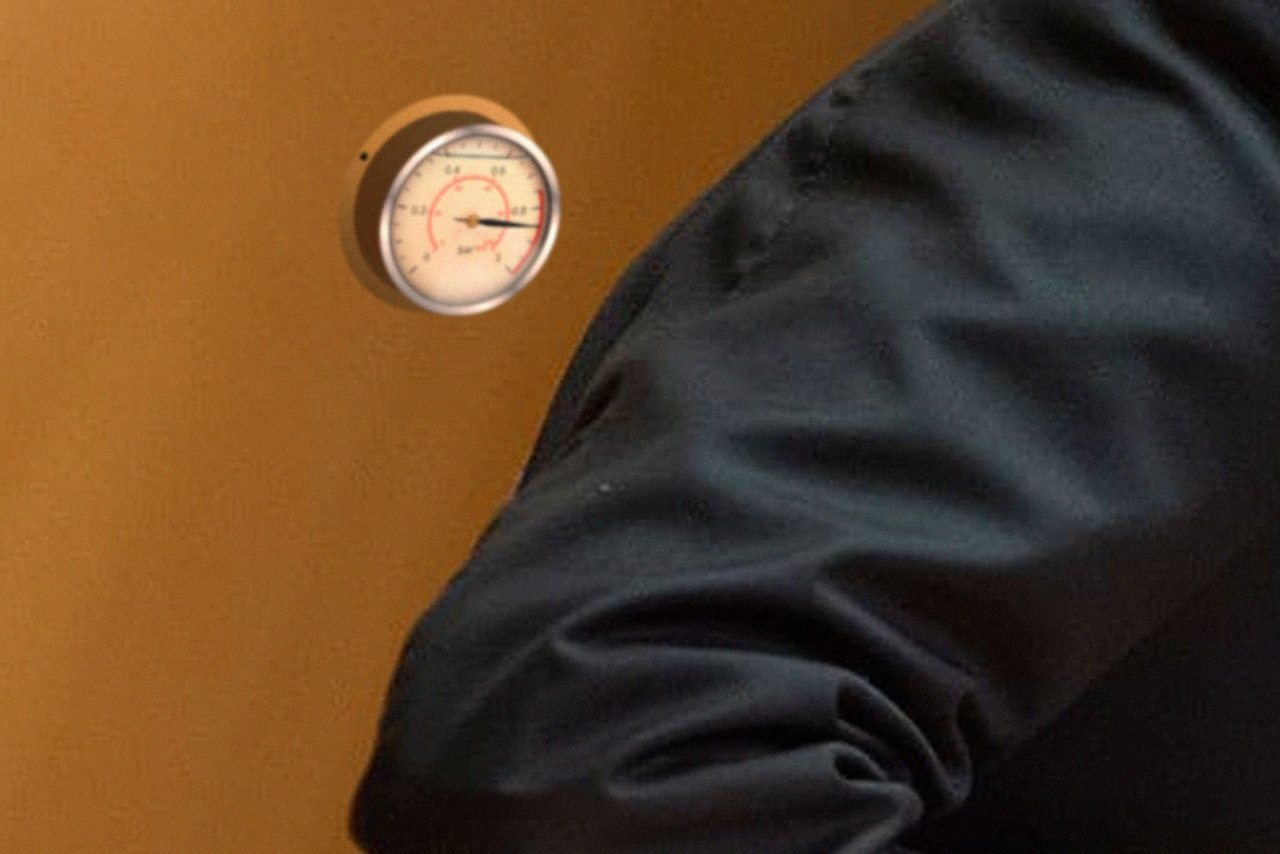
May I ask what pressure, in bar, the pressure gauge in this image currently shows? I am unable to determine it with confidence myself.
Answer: 0.85 bar
